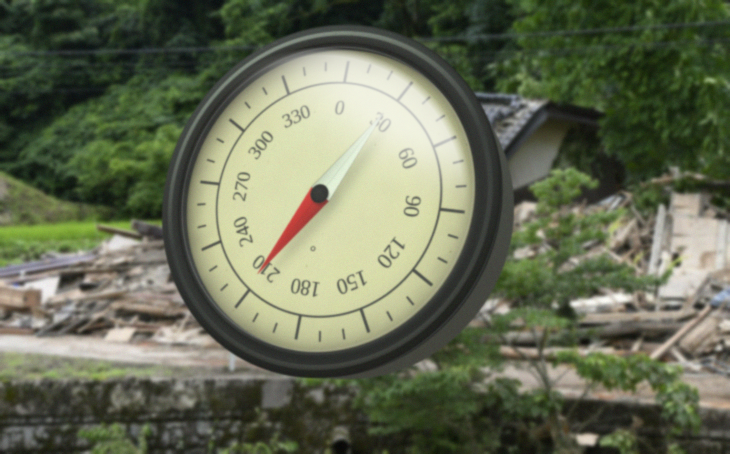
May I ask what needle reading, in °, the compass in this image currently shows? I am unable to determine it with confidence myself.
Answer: 210 °
